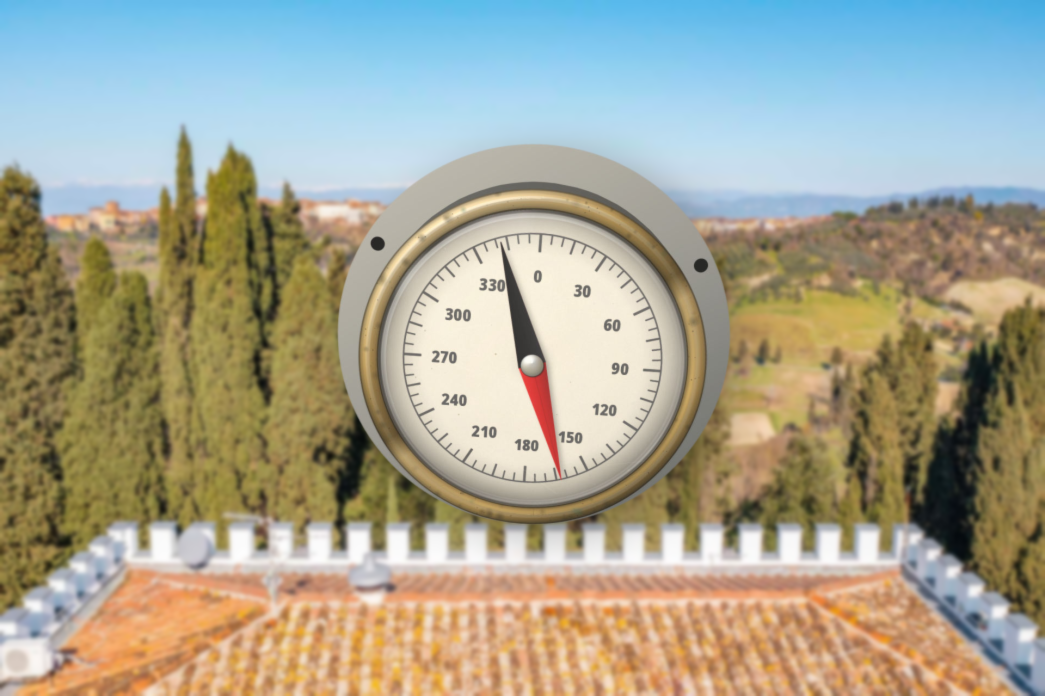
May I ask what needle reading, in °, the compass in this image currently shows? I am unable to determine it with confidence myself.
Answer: 162.5 °
